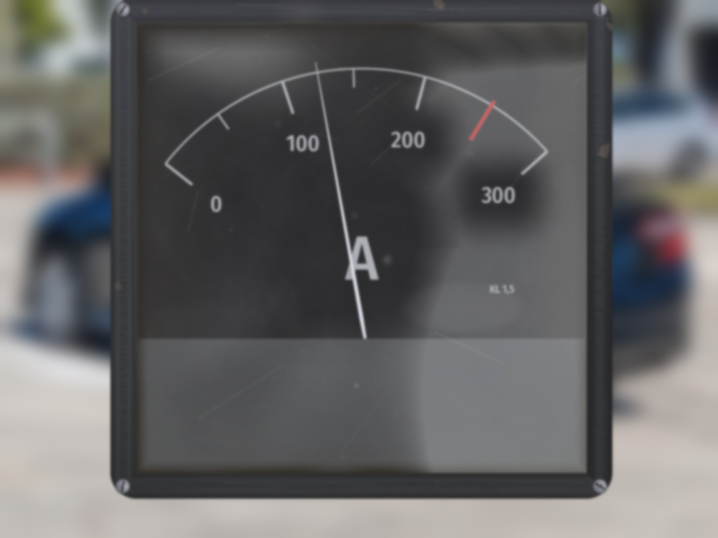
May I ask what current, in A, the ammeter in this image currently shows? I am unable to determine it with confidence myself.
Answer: 125 A
